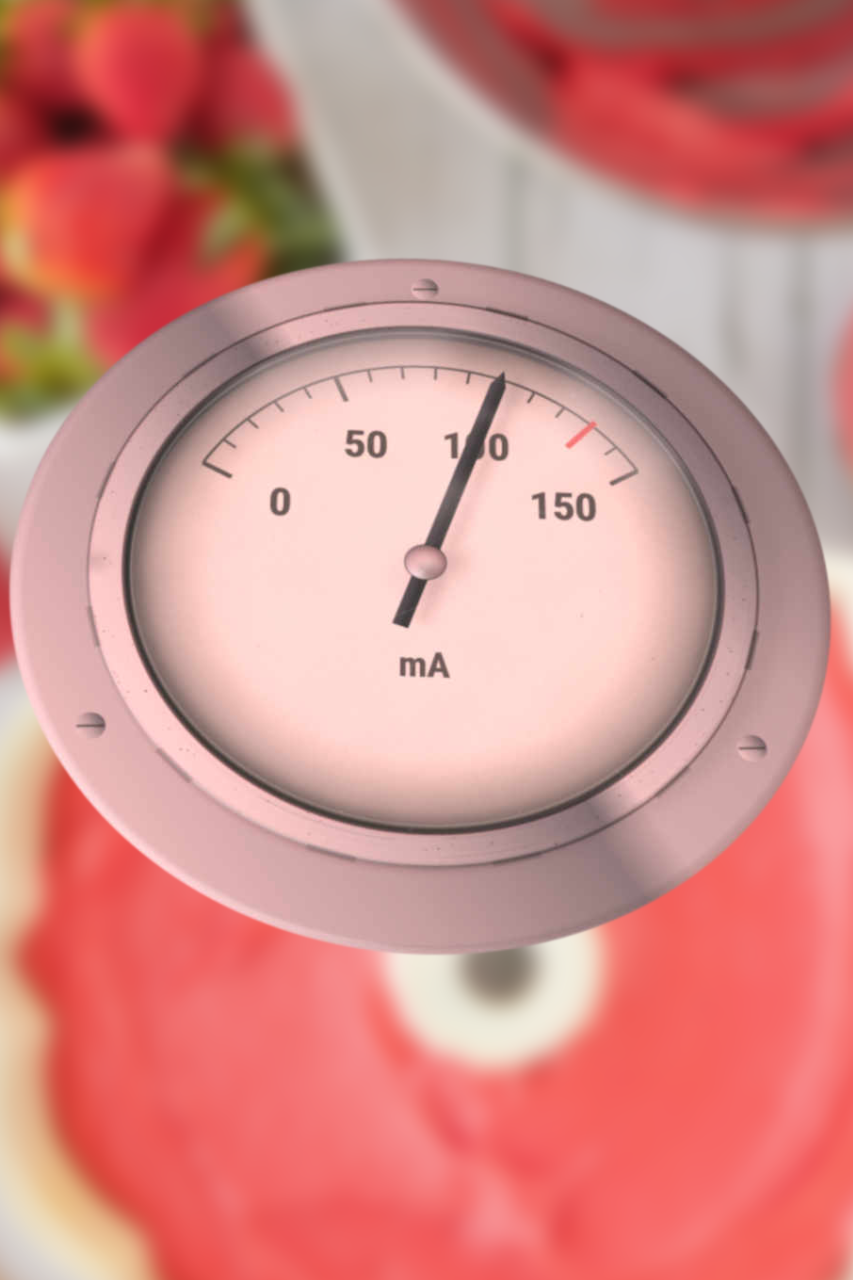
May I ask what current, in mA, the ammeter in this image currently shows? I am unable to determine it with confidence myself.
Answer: 100 mA
